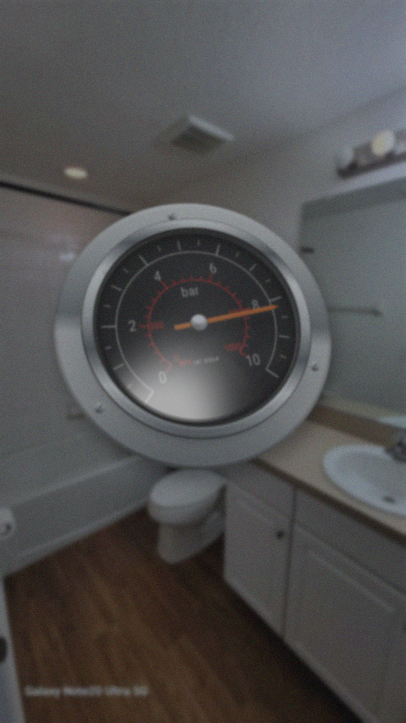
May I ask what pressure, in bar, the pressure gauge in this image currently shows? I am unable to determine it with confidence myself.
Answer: 8.25 bar
